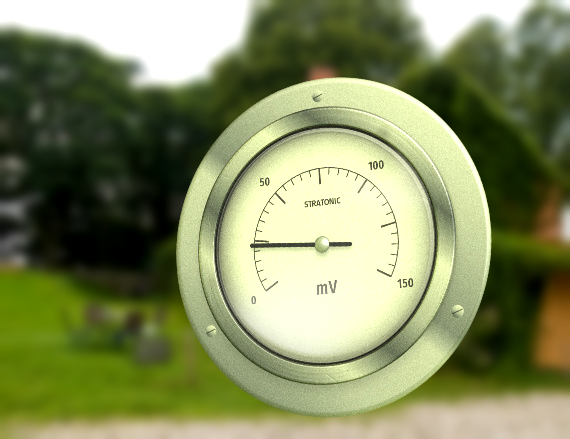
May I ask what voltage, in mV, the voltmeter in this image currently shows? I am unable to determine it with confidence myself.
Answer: 22.5 mV
